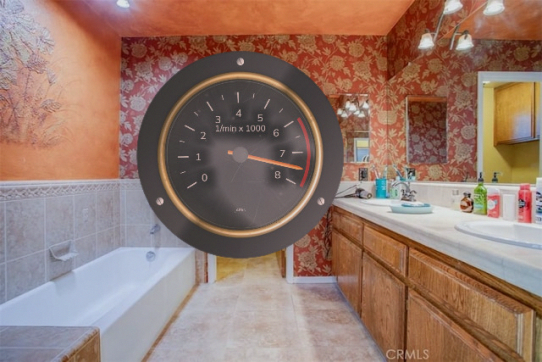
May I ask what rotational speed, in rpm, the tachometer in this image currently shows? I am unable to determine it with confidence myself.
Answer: 7500 rpm
